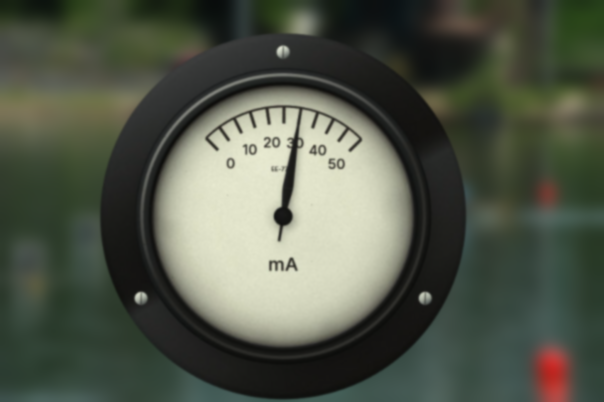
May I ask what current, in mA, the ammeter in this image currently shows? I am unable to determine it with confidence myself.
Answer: 30 mA
